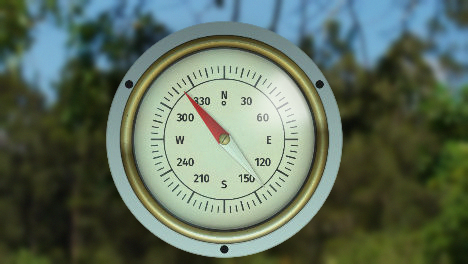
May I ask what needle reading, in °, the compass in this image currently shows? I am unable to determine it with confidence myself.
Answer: 320 °
